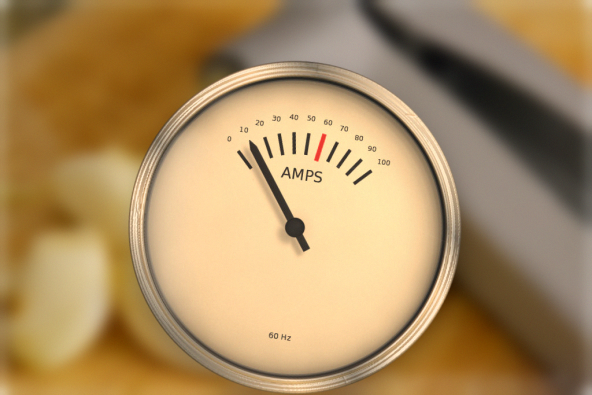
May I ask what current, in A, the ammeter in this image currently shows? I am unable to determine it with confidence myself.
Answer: 10 A
